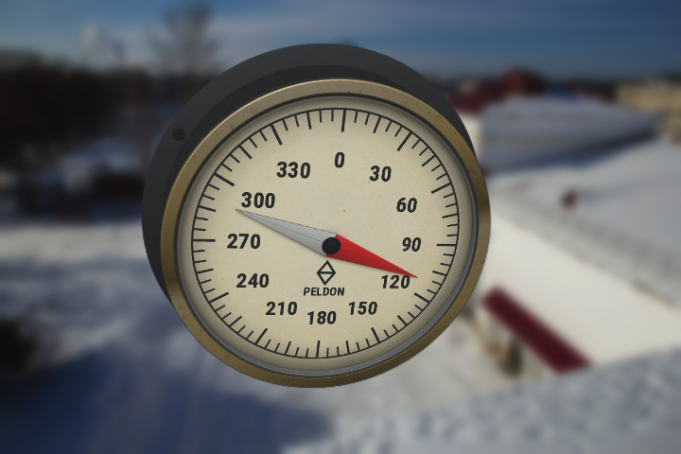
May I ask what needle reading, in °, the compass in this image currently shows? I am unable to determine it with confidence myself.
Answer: 110 °
